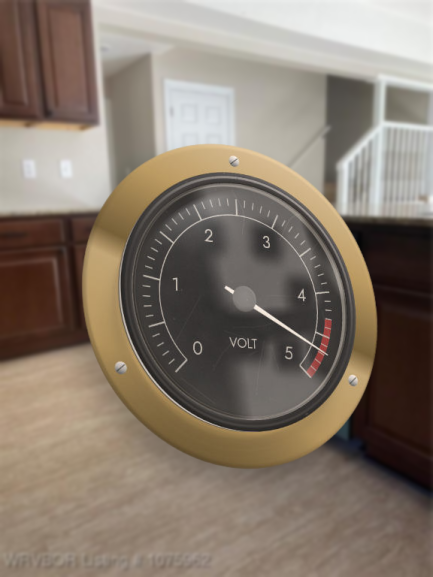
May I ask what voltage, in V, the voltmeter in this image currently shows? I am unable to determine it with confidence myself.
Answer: 4.7 V
